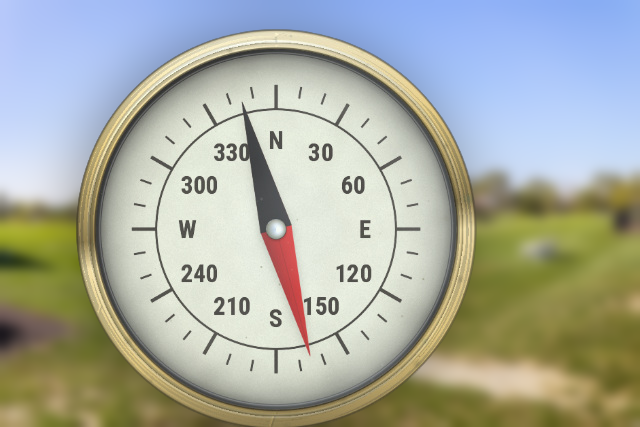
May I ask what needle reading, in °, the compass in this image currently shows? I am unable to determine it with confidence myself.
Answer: 165 °
